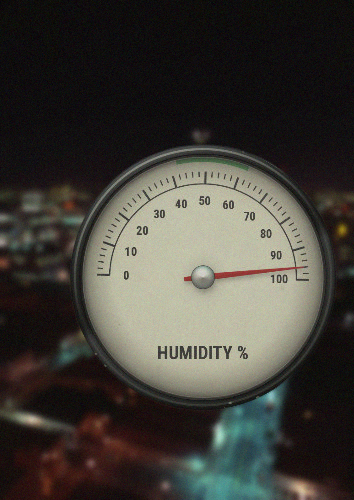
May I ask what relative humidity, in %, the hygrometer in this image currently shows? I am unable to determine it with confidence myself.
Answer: 96 %
